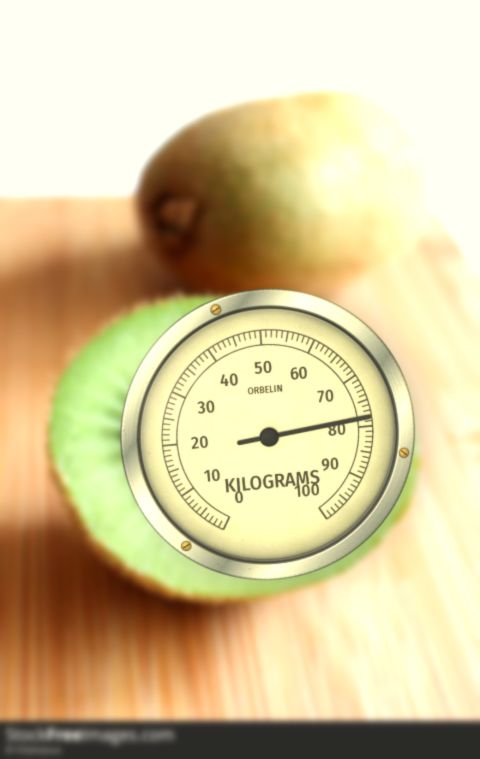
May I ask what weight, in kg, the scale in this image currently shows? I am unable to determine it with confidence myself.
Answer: 78 kg
